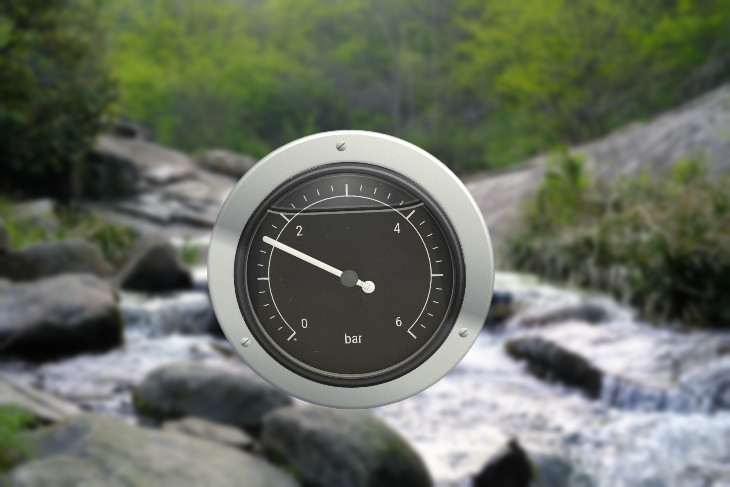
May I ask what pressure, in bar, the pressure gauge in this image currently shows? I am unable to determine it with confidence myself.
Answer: 1.6 bar
